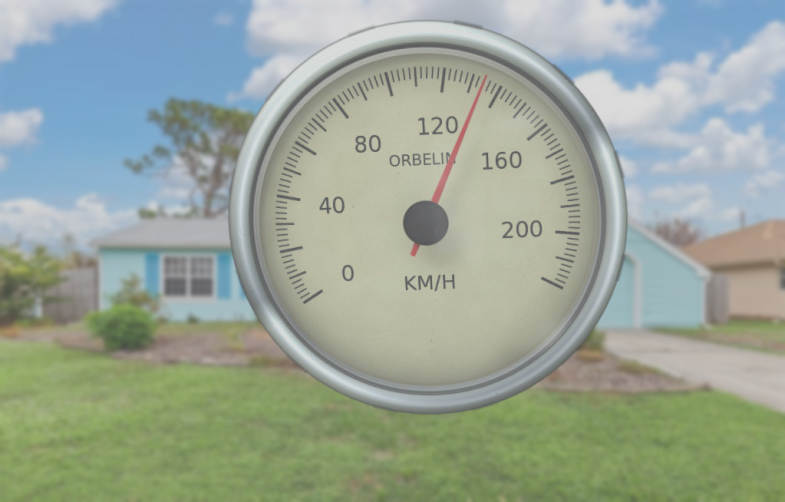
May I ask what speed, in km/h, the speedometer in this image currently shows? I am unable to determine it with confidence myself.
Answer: 134 km/h
